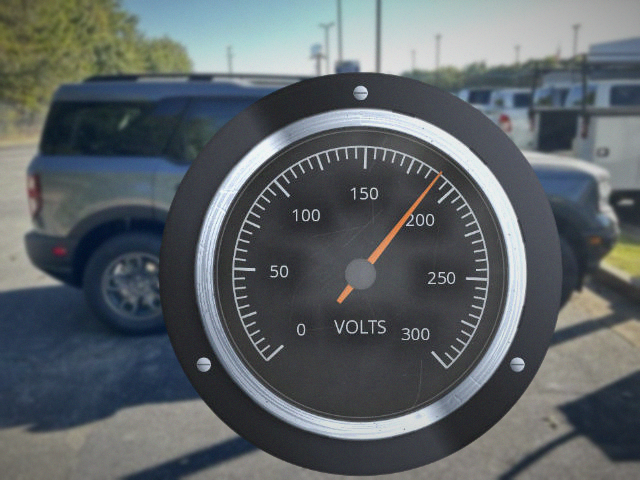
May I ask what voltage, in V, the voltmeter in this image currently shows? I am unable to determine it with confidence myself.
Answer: 190 V
